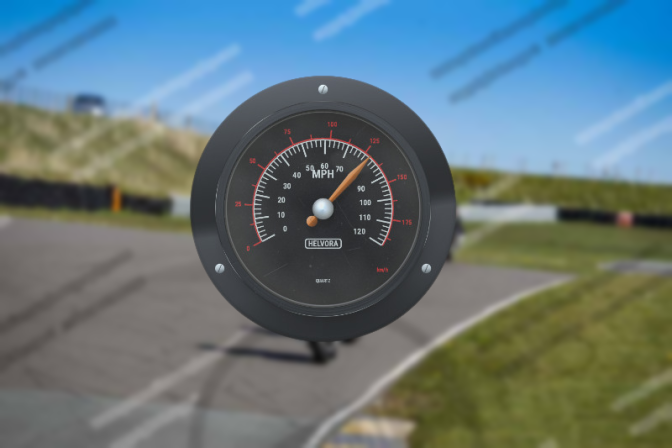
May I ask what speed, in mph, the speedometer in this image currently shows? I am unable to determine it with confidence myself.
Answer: 80 mph
